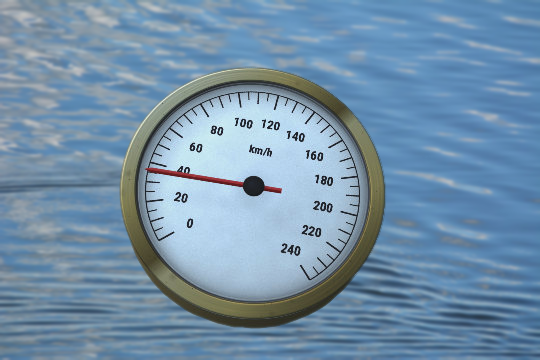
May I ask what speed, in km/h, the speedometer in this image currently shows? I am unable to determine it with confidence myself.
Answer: 35 km/h
